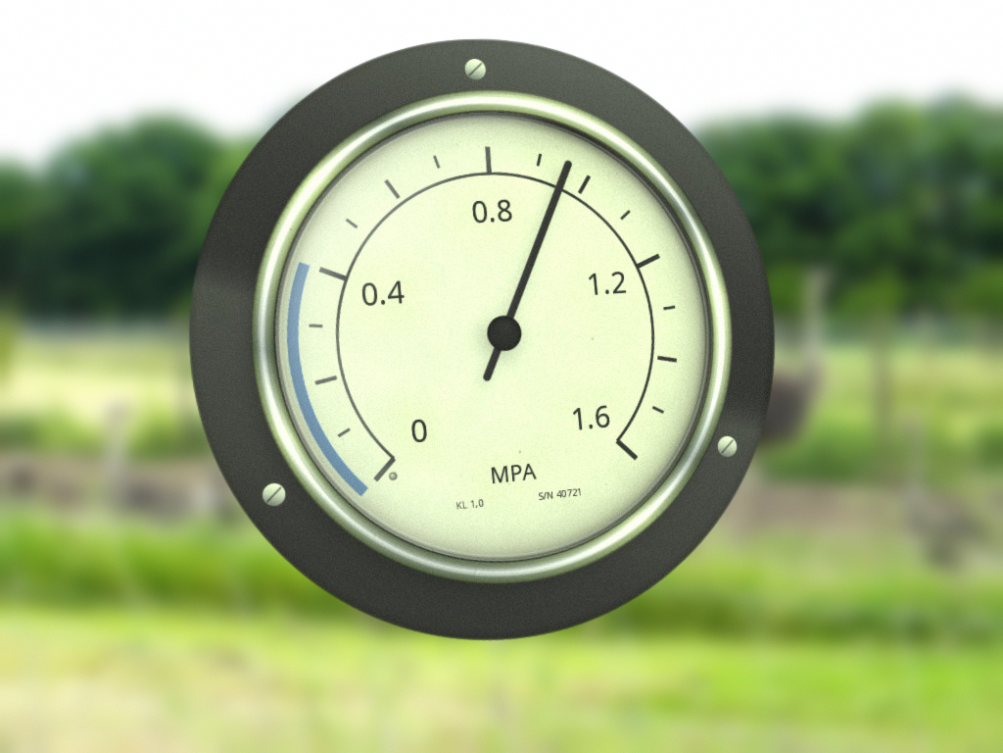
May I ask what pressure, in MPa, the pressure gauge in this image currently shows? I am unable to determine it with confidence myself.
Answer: 0.95 MPa
